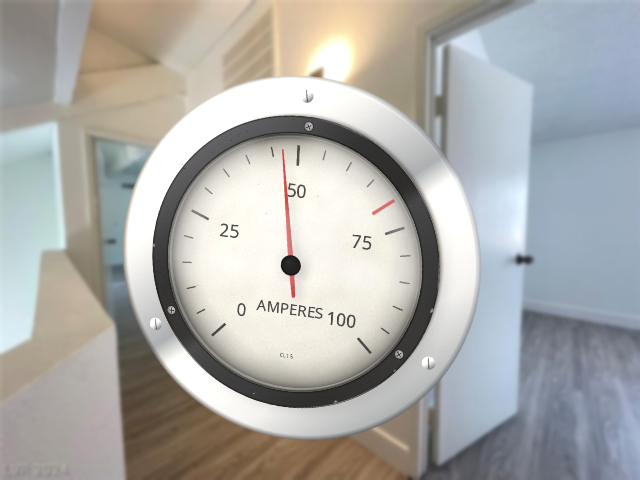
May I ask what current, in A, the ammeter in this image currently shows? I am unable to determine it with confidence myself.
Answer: 47.5 A
